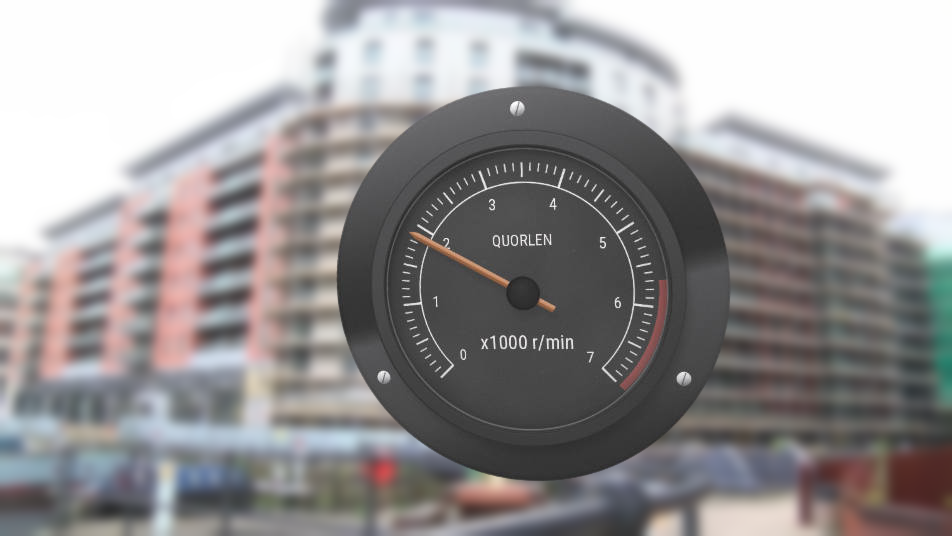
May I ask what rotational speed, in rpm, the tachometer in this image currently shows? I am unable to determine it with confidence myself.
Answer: 1900 rpm
